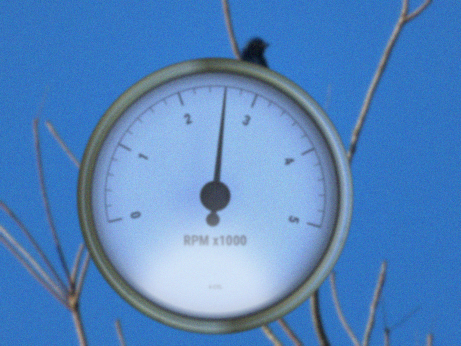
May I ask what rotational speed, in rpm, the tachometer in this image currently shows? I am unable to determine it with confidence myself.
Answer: 2600 rpm
